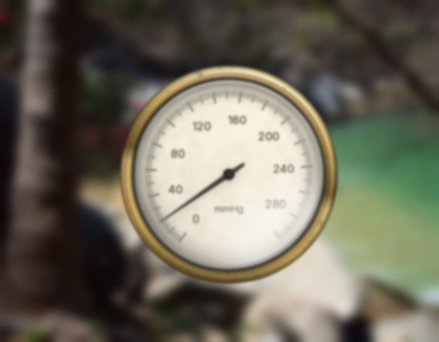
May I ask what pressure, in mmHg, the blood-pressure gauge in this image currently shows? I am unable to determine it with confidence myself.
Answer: 20 mmHg
